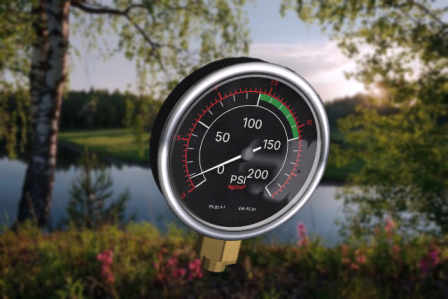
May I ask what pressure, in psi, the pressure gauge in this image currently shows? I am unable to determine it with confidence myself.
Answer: 10 psi
